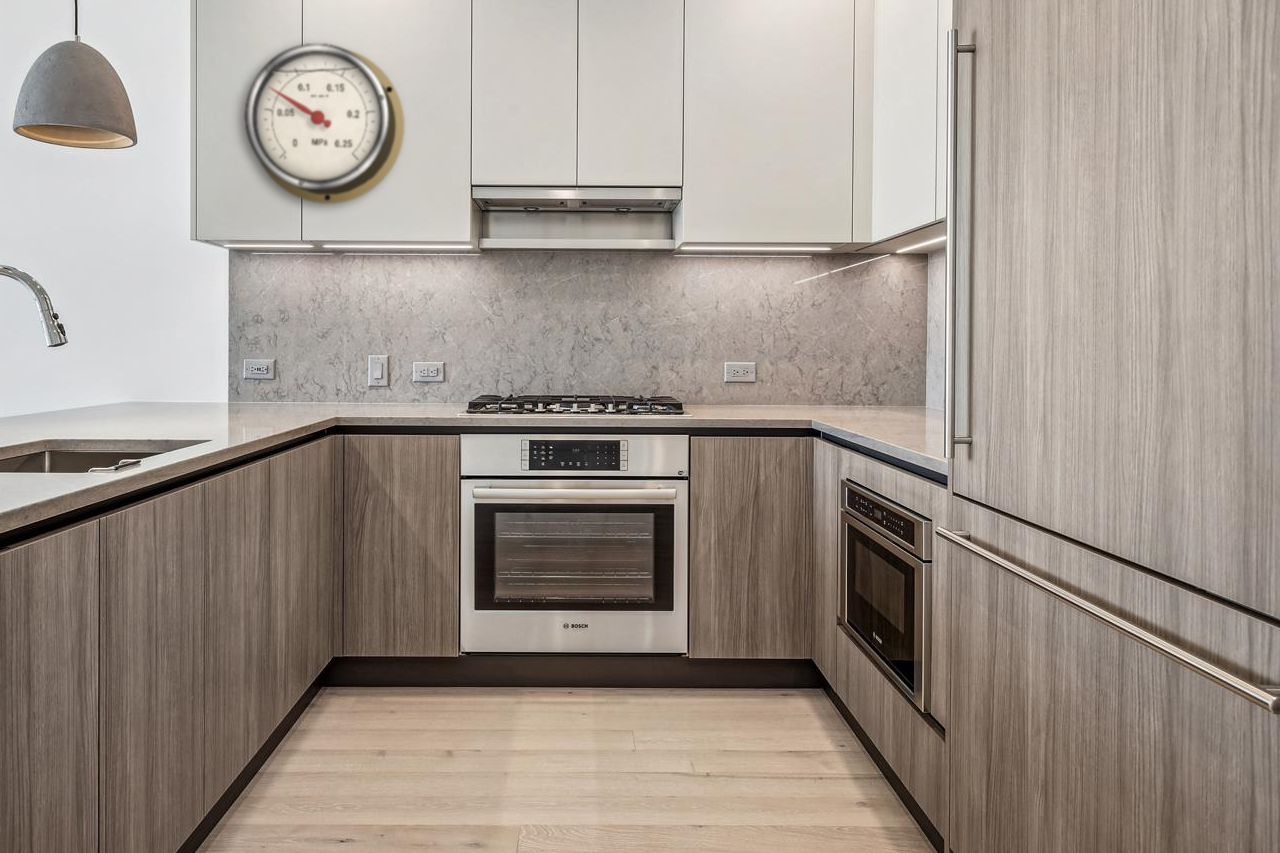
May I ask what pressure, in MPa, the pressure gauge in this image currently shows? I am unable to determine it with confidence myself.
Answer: 0.07 MPa
